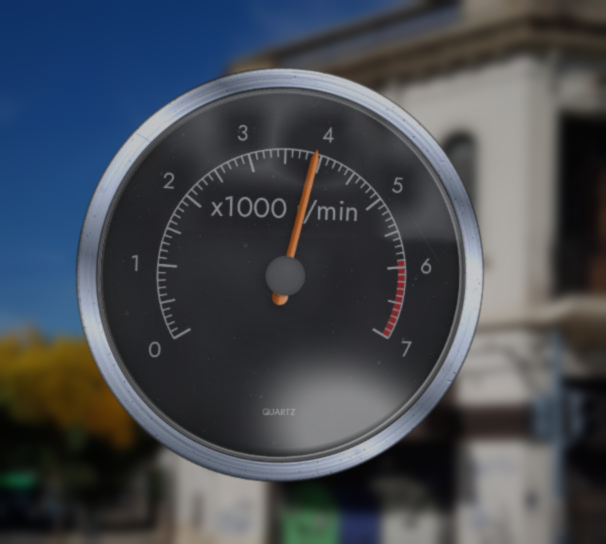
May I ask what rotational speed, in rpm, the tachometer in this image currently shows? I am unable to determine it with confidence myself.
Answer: 3900 rpm
